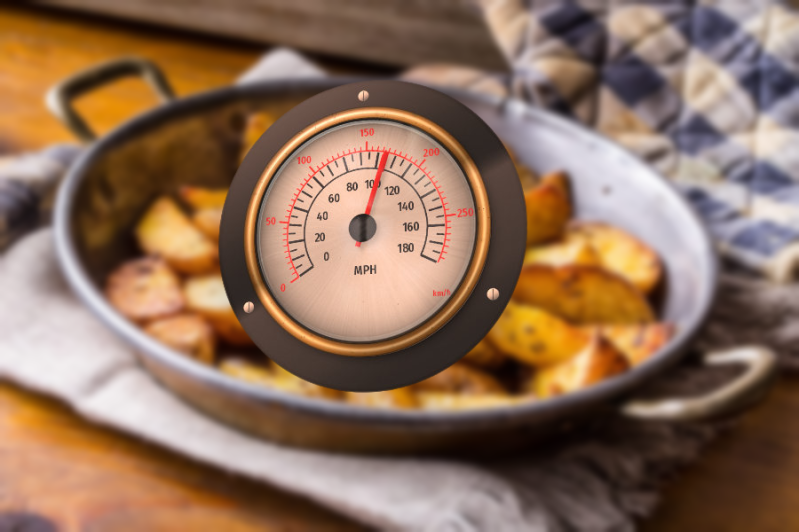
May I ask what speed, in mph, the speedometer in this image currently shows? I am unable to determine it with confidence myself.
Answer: 105 mph
